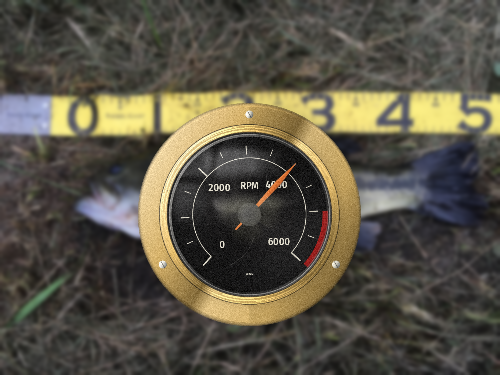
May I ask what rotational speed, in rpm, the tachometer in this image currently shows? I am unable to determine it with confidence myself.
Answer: 4000 rpm
